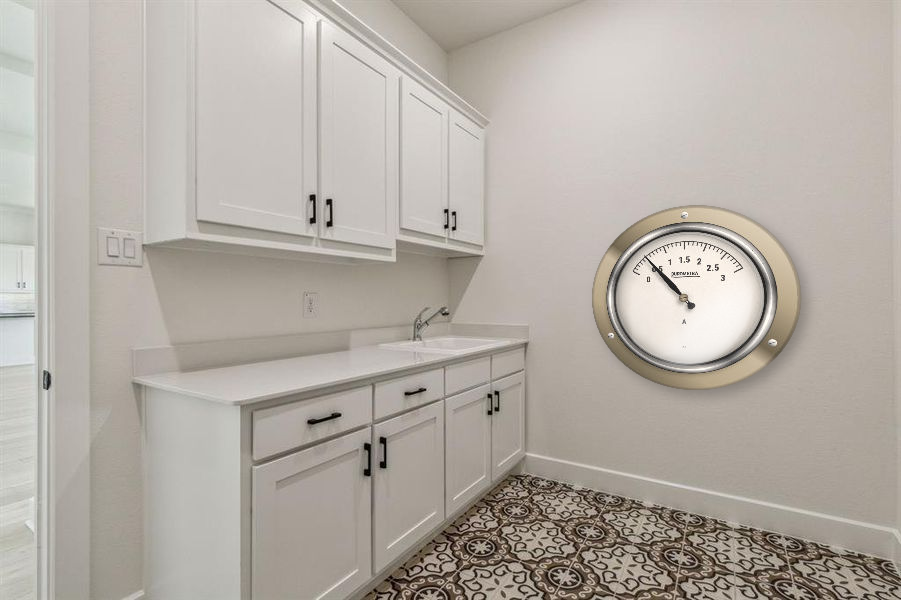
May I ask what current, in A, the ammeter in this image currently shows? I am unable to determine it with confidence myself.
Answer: 0.5 A
